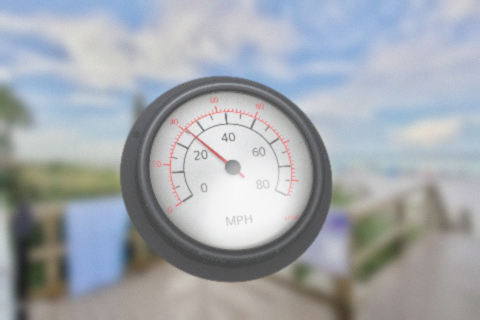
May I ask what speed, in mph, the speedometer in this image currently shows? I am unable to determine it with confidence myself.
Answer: 25 mph
